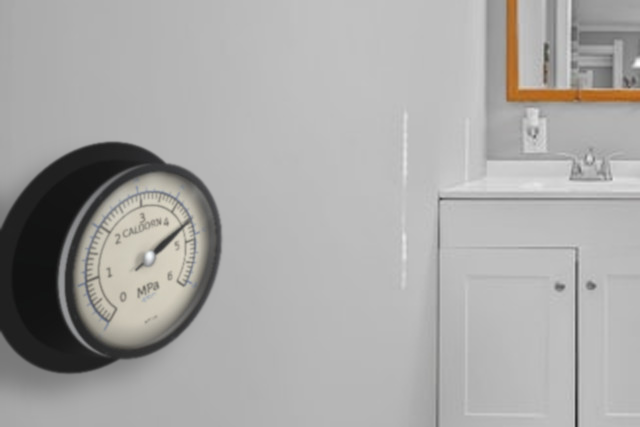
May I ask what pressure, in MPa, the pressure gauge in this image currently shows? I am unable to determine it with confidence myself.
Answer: 4.5 MPa
